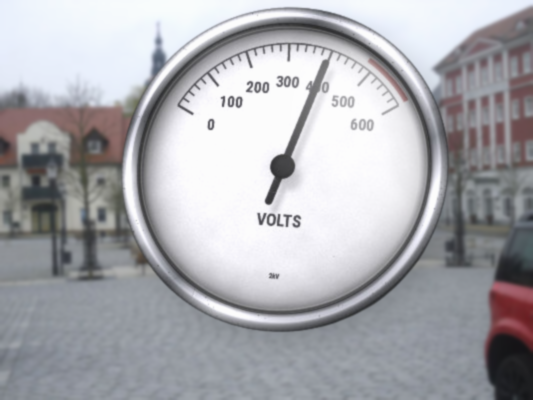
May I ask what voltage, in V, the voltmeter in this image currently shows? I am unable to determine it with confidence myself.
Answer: 400 V
